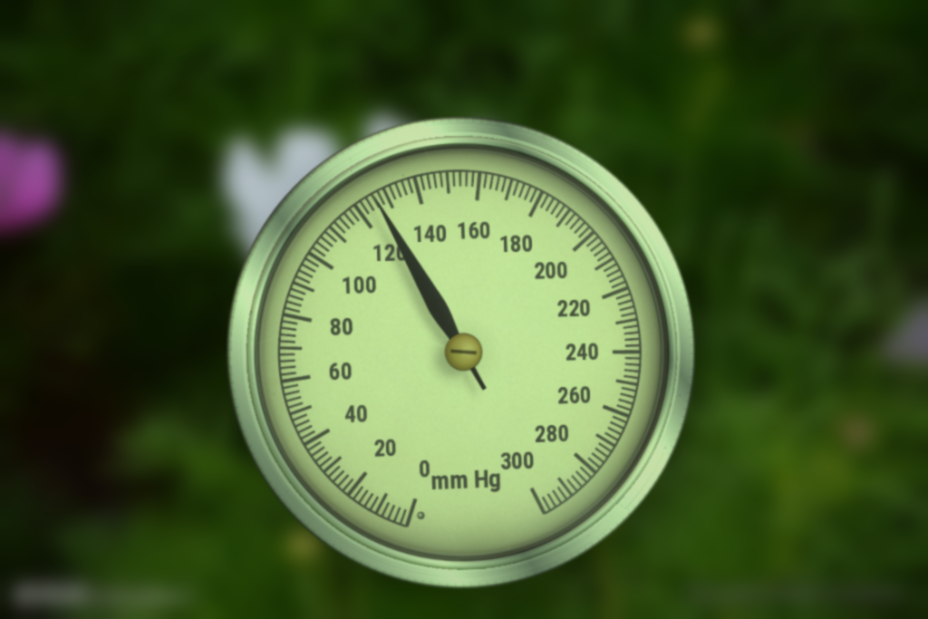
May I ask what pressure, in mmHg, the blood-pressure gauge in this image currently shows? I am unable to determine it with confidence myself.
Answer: 126 mmHg
